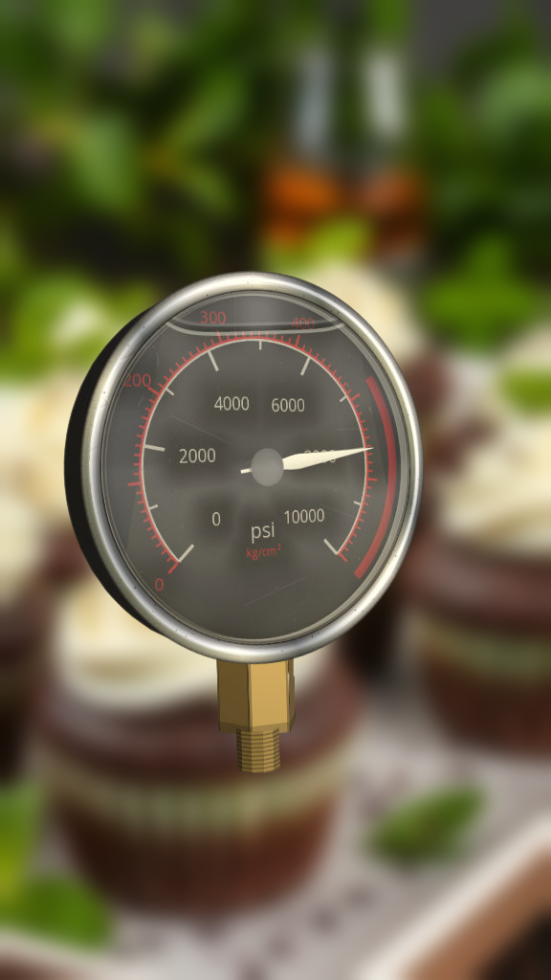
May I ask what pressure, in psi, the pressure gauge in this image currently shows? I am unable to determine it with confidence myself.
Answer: 8000 psi
